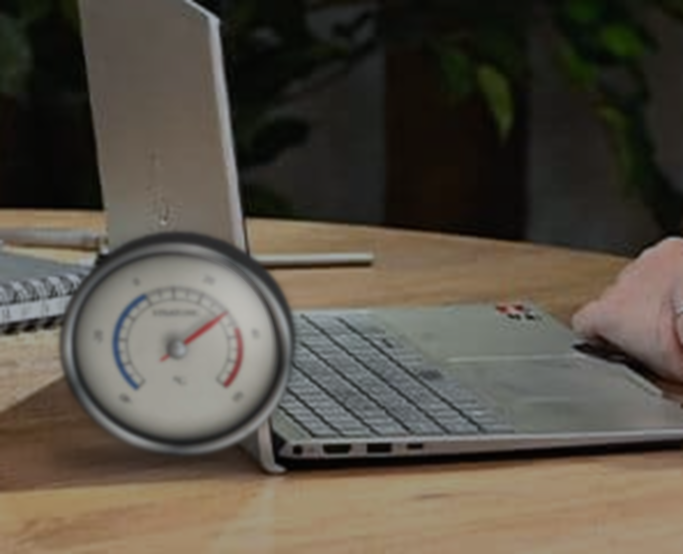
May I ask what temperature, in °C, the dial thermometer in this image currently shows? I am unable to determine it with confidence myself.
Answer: 30 °C
